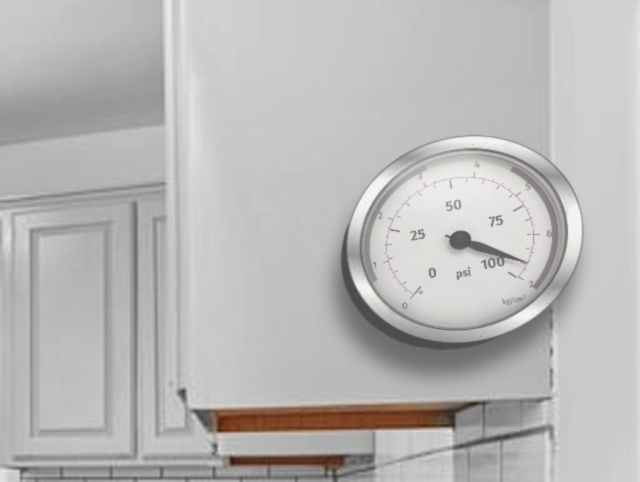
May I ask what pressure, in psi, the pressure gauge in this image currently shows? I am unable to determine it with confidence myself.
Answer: 95 psi
